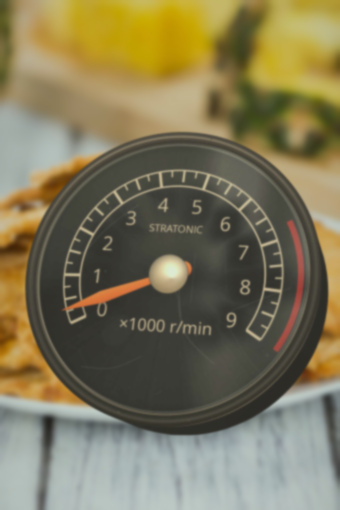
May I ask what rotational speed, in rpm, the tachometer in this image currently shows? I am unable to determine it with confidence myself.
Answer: 250 rpm
